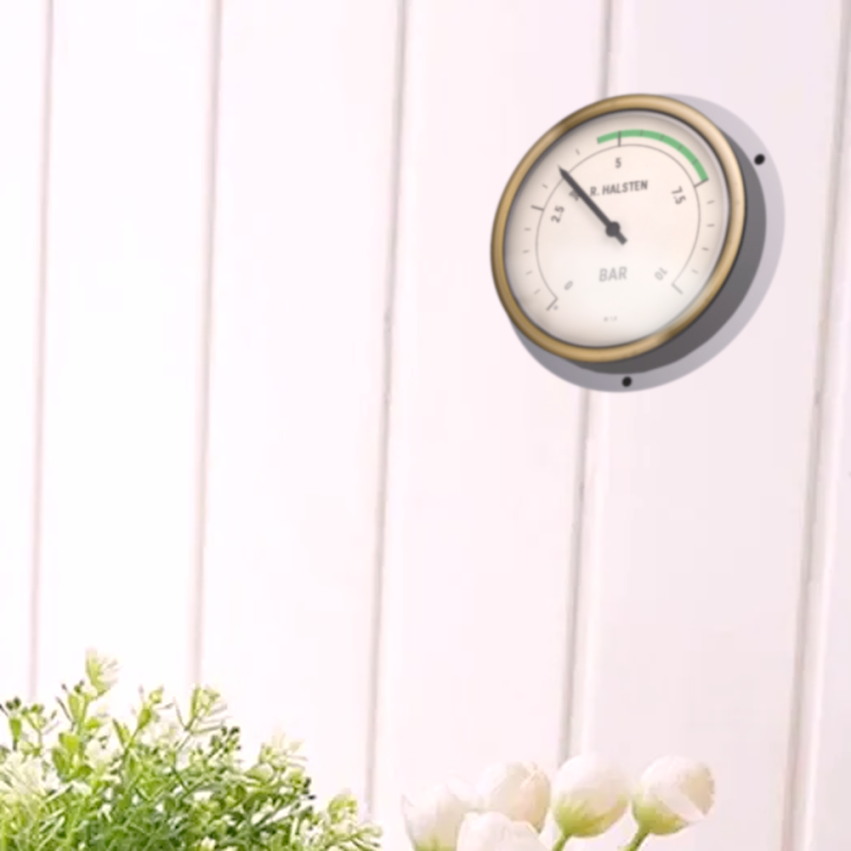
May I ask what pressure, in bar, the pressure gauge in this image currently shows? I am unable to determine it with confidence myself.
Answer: 3.5 bar
